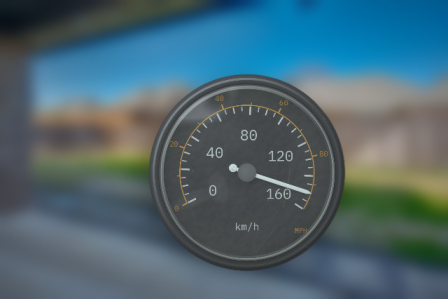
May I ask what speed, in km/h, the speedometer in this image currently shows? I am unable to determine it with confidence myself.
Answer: 150 km/h
